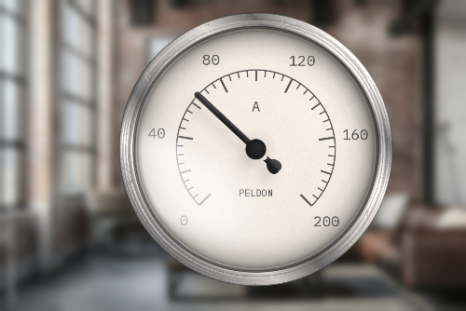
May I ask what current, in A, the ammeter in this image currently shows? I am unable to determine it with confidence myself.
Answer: 65 A
